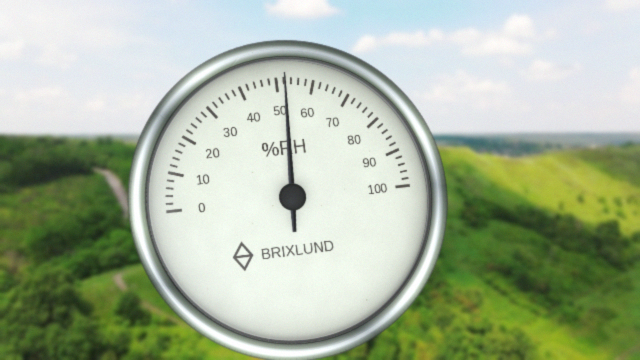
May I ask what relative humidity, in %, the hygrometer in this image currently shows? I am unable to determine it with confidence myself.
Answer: 52 %
